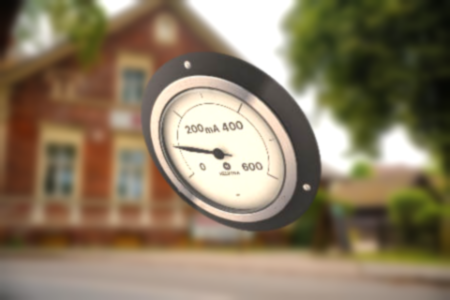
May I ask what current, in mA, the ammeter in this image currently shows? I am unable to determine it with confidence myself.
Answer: 100 mA
